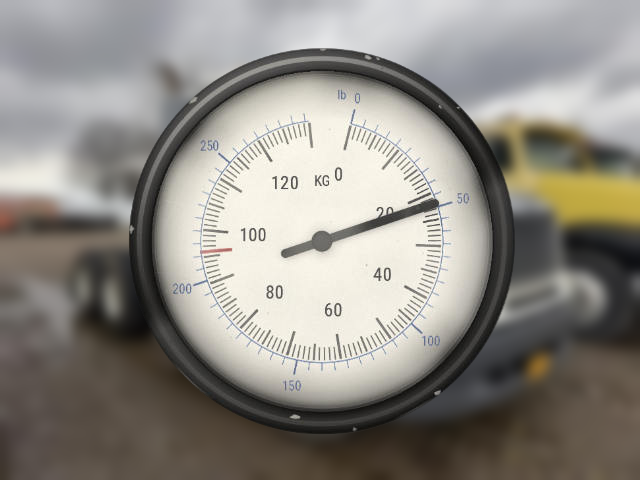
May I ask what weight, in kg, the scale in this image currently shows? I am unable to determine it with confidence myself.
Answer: 22 kg
